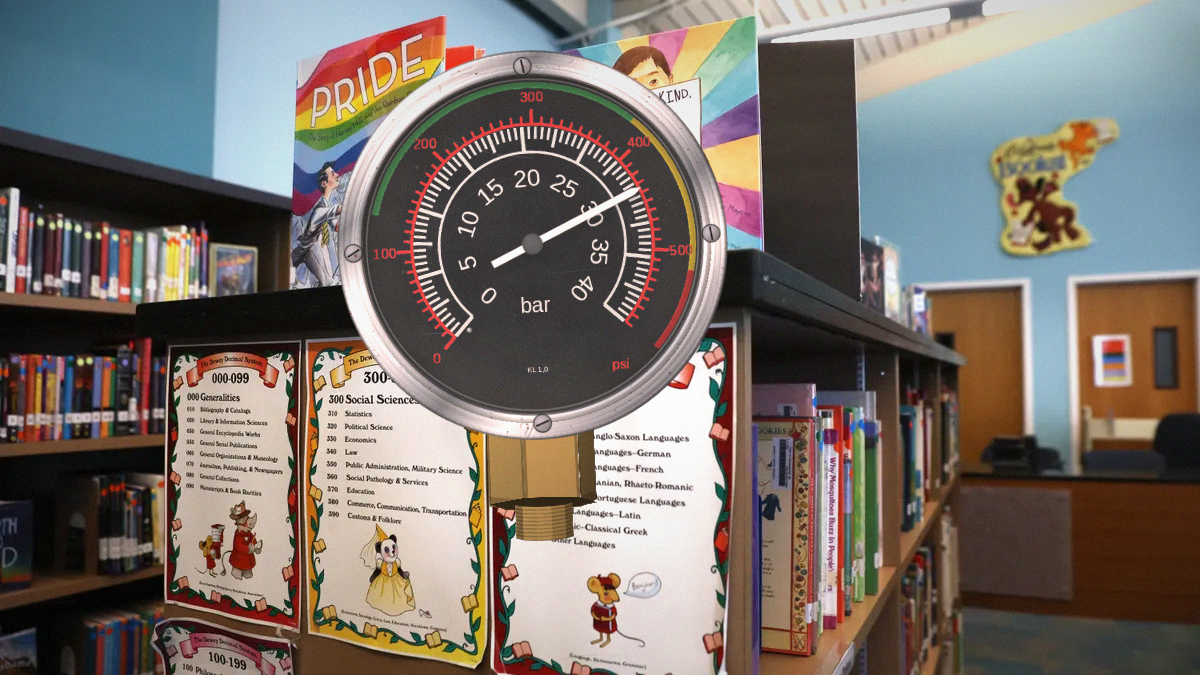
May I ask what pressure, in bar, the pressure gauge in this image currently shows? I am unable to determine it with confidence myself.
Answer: 30 bar
